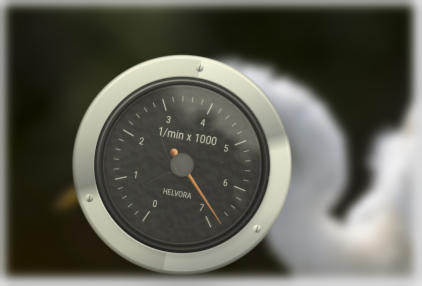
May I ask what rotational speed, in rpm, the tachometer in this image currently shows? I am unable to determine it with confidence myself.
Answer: 6800 rpm
